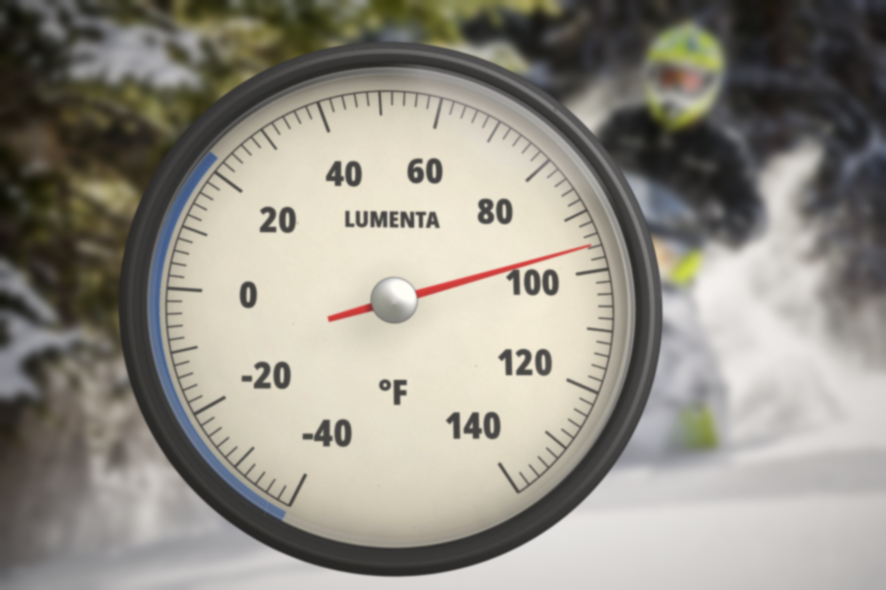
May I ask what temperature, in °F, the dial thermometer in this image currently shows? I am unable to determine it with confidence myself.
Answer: 96 °F
